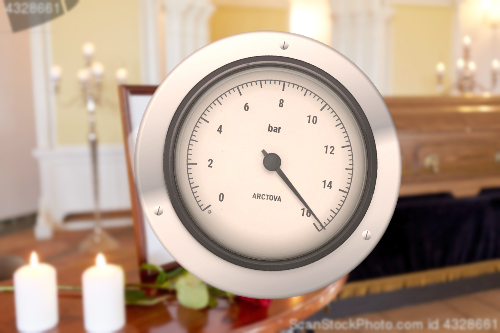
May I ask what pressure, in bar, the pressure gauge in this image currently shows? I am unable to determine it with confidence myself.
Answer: 15.8 bar
